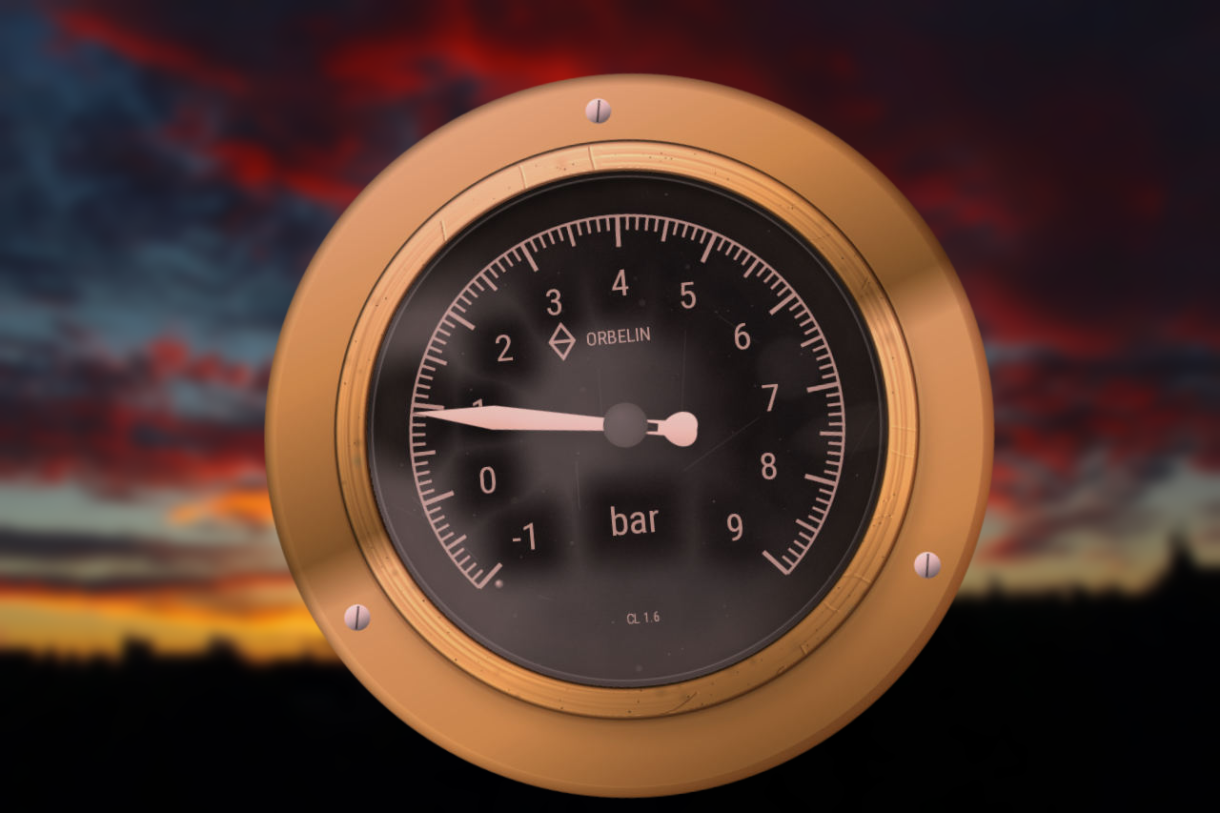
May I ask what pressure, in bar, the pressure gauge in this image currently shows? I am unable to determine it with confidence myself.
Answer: 0.9 bar
